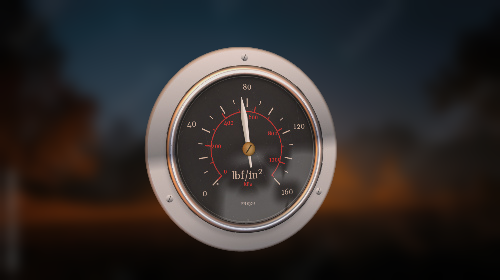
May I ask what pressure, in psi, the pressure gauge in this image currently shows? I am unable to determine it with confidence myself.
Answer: 75 psi
